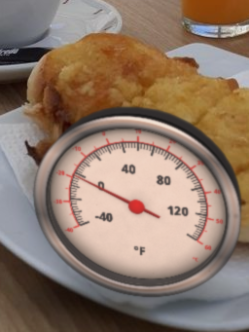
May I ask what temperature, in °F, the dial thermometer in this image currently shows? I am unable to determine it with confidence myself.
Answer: 0 °F
